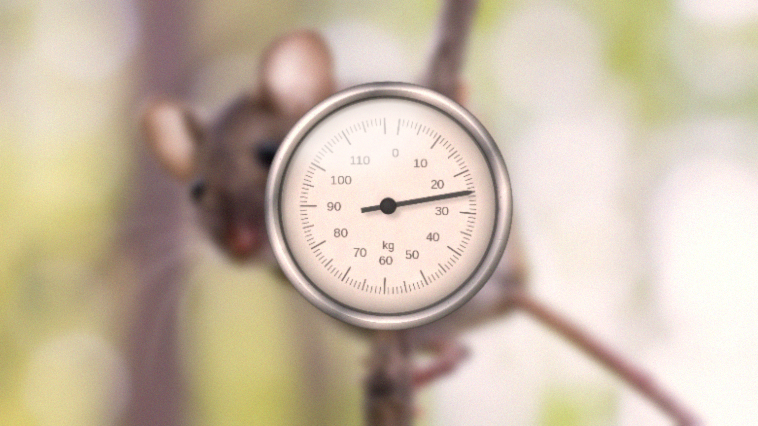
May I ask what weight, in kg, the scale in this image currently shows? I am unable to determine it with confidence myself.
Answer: 25 kg
